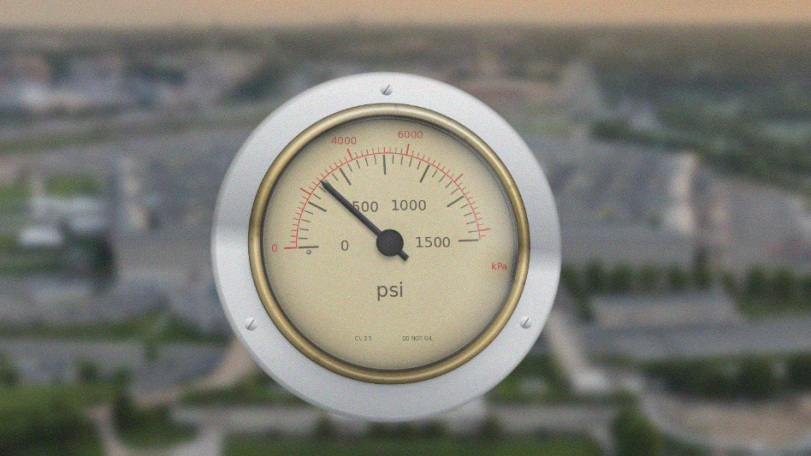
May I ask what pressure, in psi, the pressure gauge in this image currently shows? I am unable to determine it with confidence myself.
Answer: 375 psi
